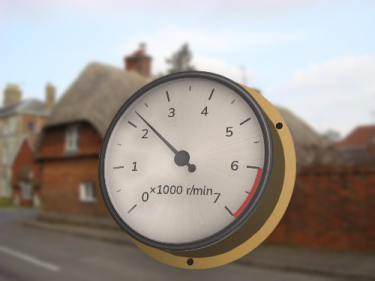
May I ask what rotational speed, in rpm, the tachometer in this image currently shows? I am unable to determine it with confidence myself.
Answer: 2250 rpm
